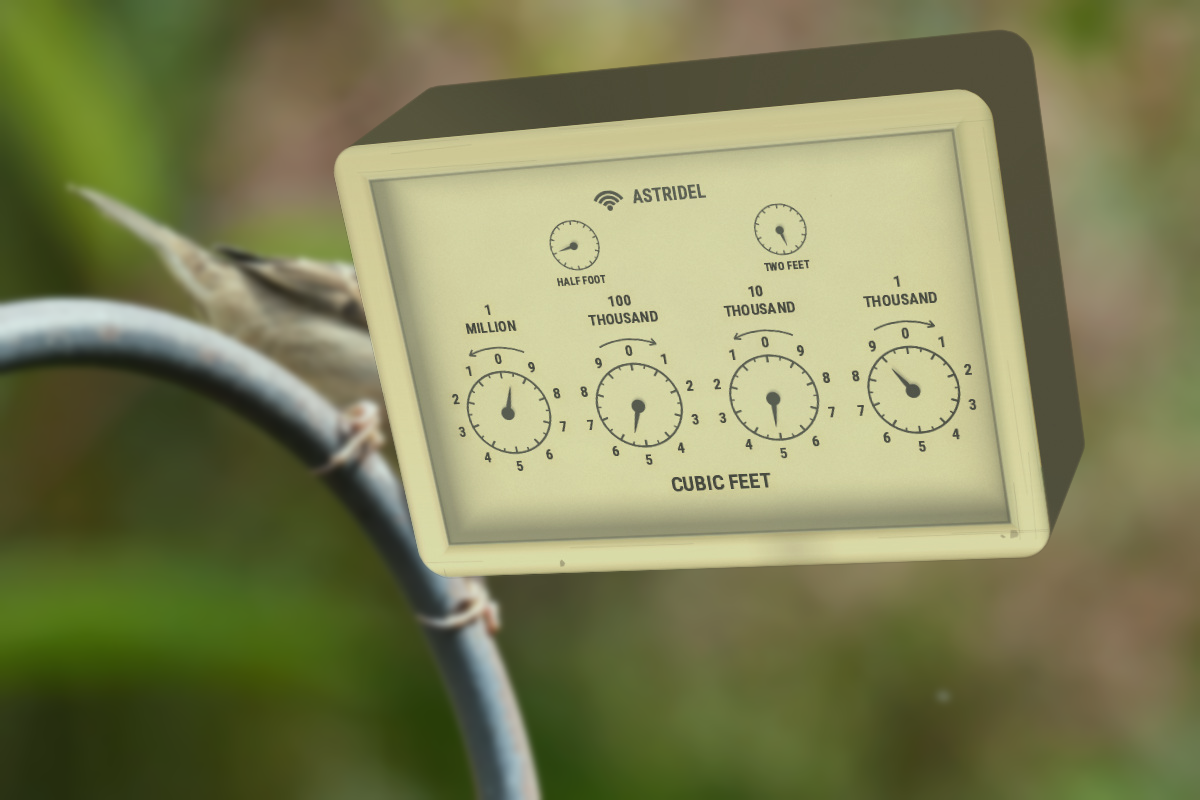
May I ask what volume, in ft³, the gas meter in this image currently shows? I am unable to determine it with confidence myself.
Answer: 954900 ft³
